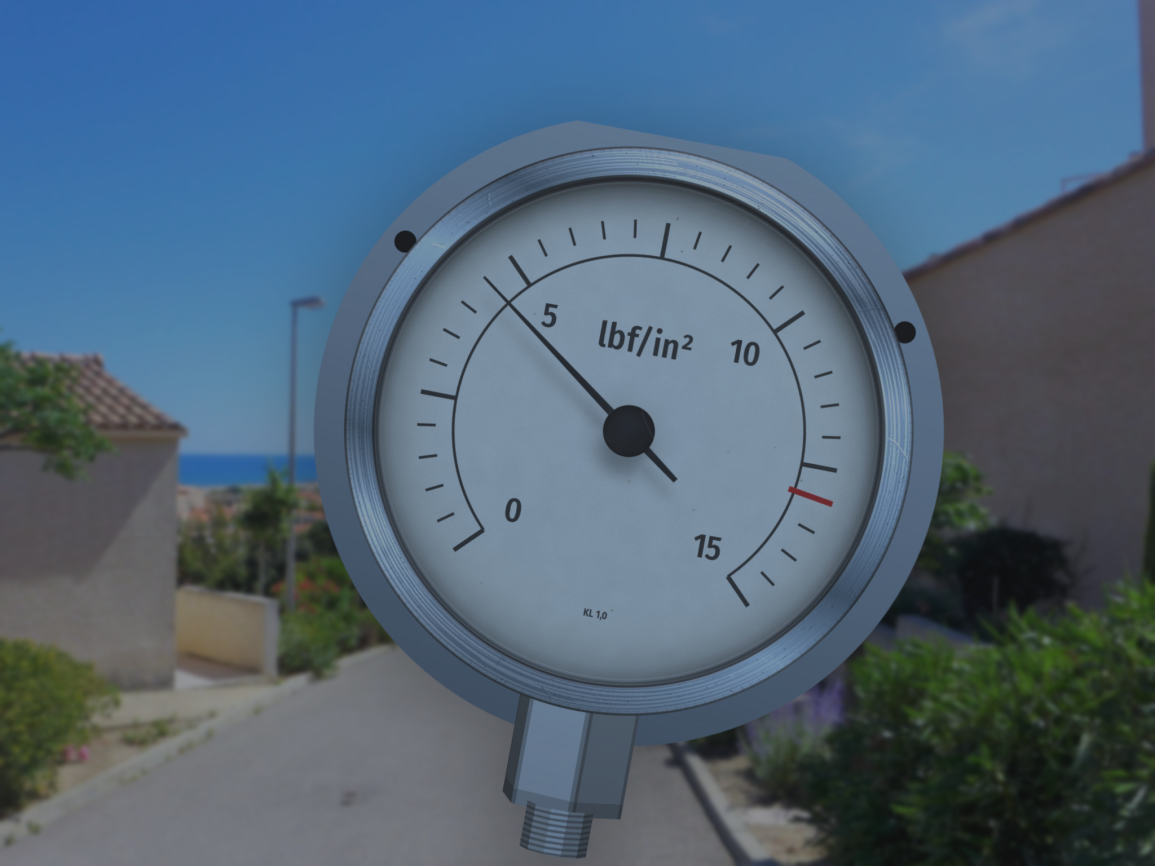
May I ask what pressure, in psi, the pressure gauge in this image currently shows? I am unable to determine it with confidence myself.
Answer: 4.5 psi
